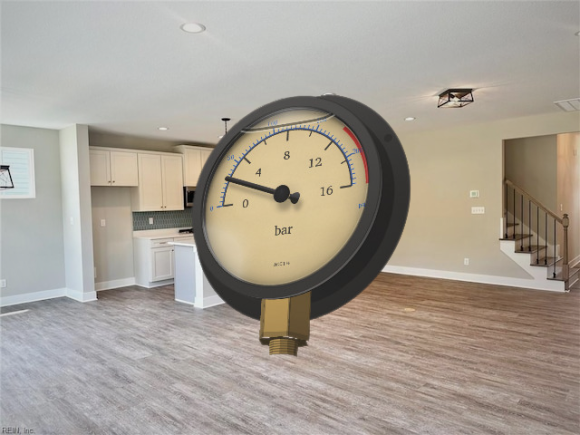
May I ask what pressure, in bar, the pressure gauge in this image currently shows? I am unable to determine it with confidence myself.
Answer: 2 bar
